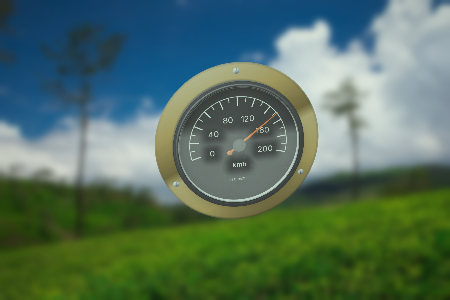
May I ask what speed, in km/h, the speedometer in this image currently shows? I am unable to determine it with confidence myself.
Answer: 150 km/h
